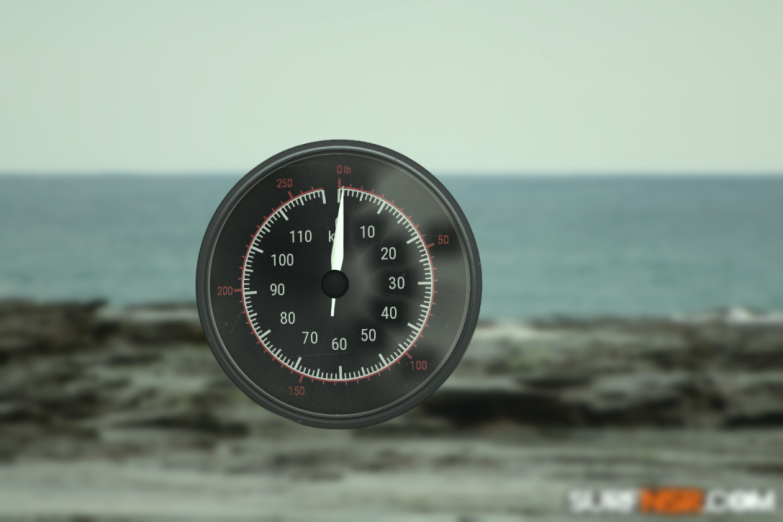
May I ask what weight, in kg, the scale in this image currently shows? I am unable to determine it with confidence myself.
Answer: 1 kg
